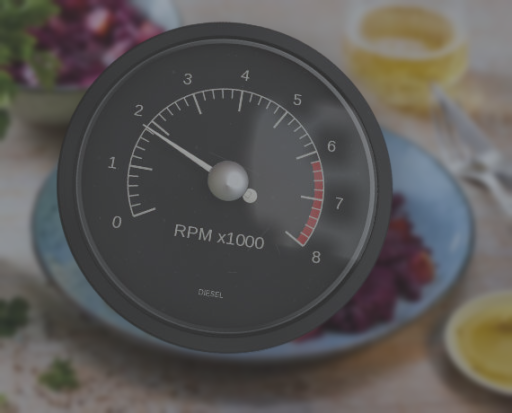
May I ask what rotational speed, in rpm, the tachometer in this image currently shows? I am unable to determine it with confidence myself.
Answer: 1800 rpm
